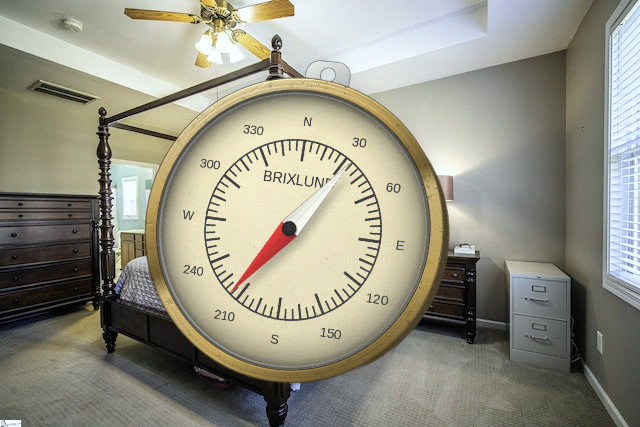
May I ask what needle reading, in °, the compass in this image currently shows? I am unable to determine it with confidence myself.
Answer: 215 °
